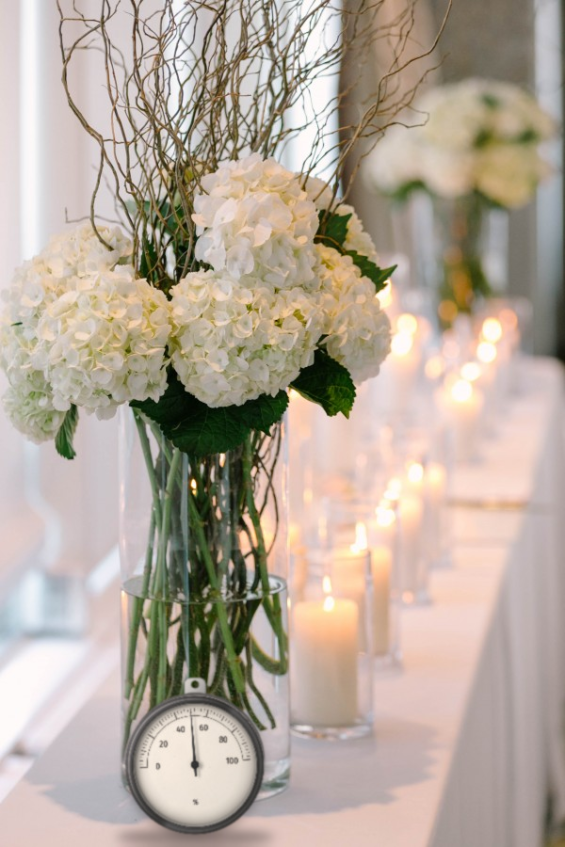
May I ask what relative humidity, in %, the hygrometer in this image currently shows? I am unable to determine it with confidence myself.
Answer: 50 %
